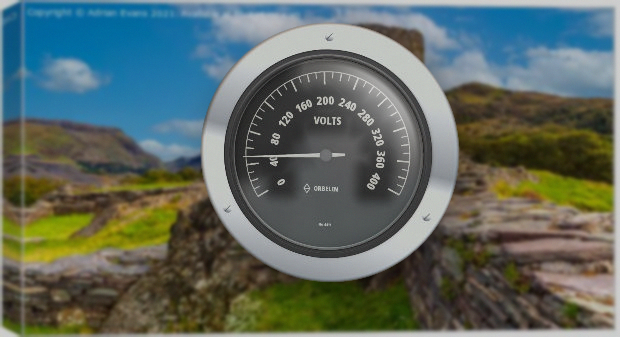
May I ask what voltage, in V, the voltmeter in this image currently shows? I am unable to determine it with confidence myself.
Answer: 50 V
